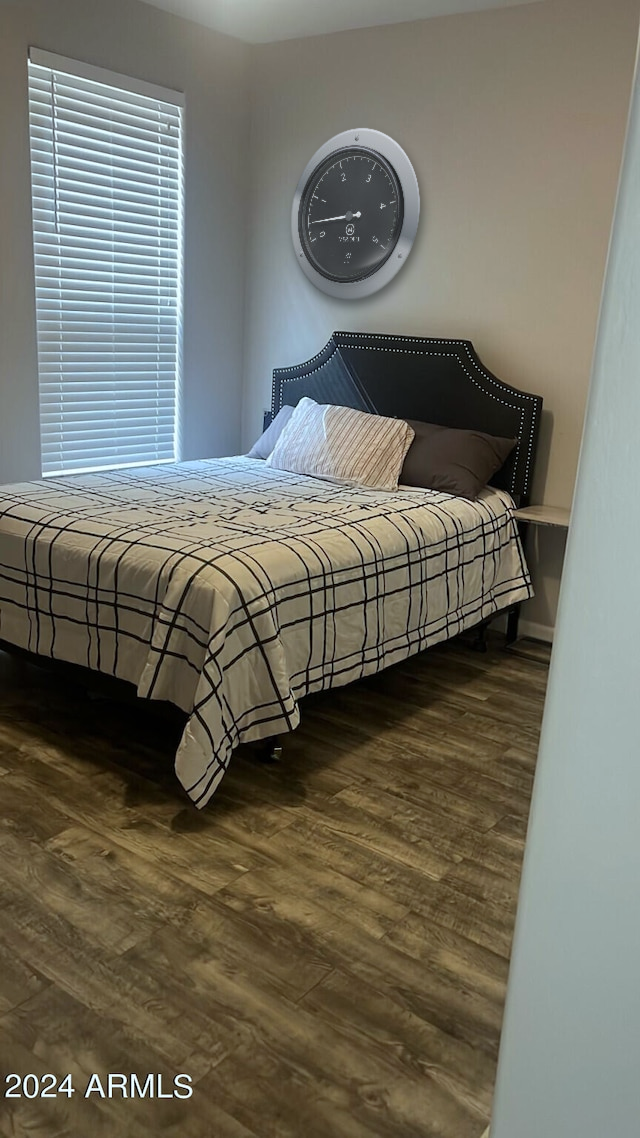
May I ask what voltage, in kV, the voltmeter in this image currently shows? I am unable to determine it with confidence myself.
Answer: 0.4 kV
